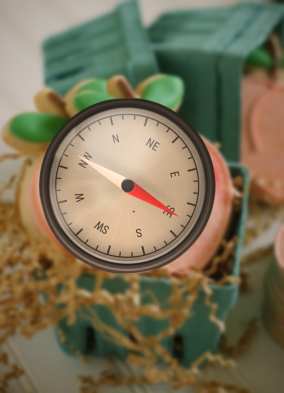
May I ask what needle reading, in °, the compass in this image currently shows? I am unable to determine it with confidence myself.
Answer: 135 °
